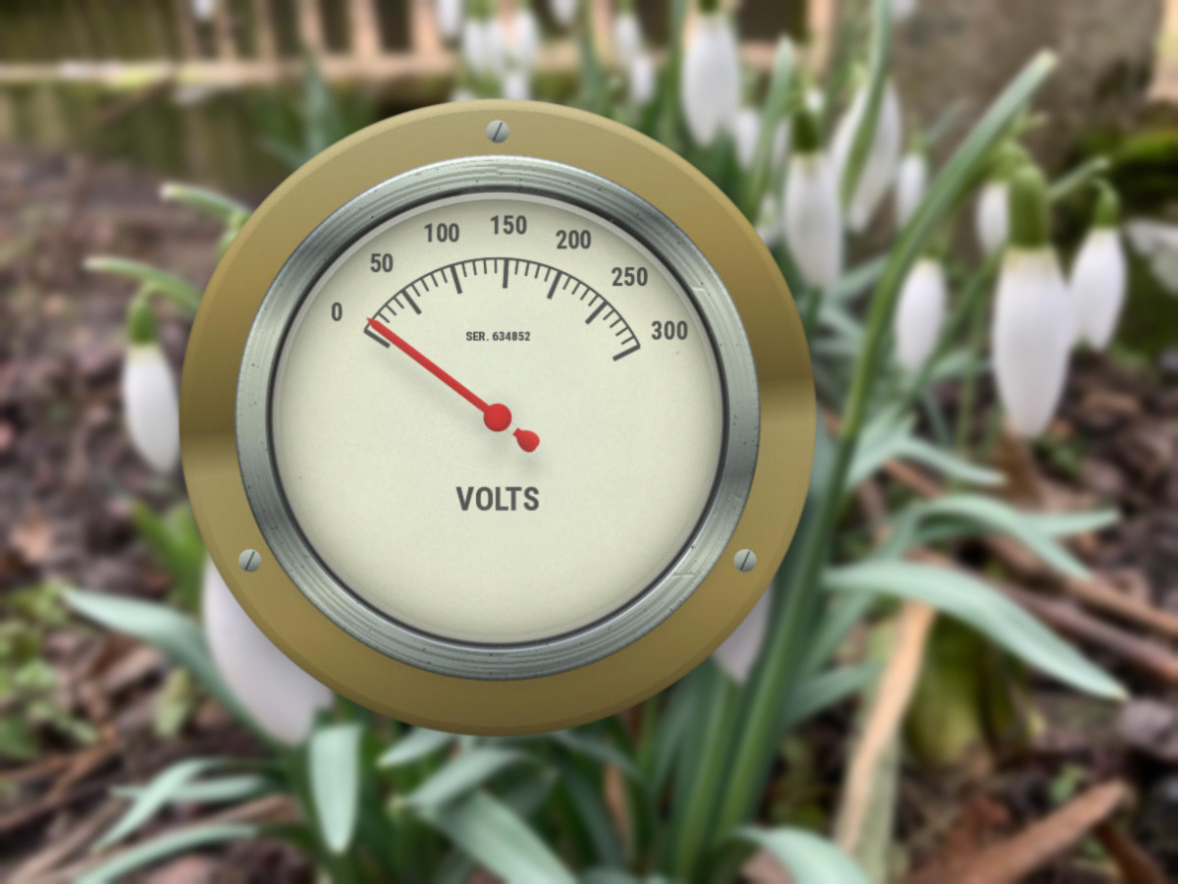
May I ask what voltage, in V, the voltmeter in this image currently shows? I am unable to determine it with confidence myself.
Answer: 10 V
